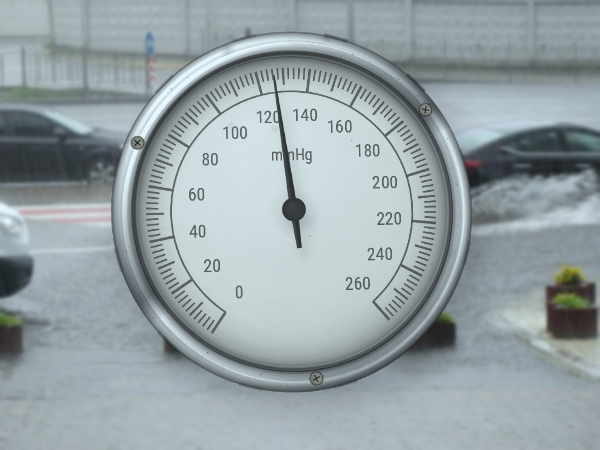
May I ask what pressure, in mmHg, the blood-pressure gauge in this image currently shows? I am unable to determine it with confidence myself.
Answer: 126 mmHg
